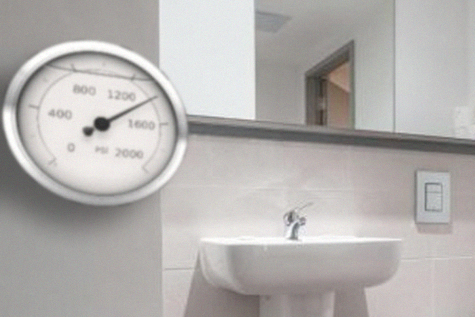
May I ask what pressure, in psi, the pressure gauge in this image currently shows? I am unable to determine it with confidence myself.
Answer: 1400 psi
